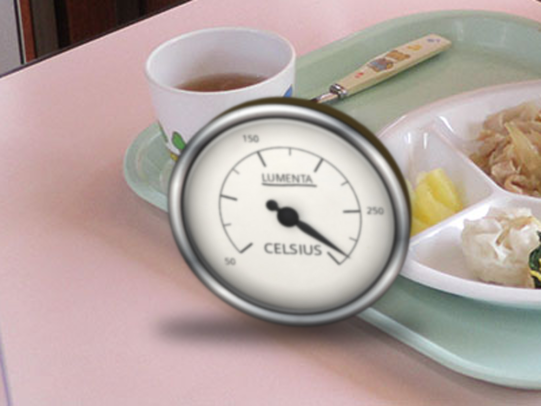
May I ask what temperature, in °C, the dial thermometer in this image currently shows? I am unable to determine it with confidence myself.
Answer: 287.5 °C
